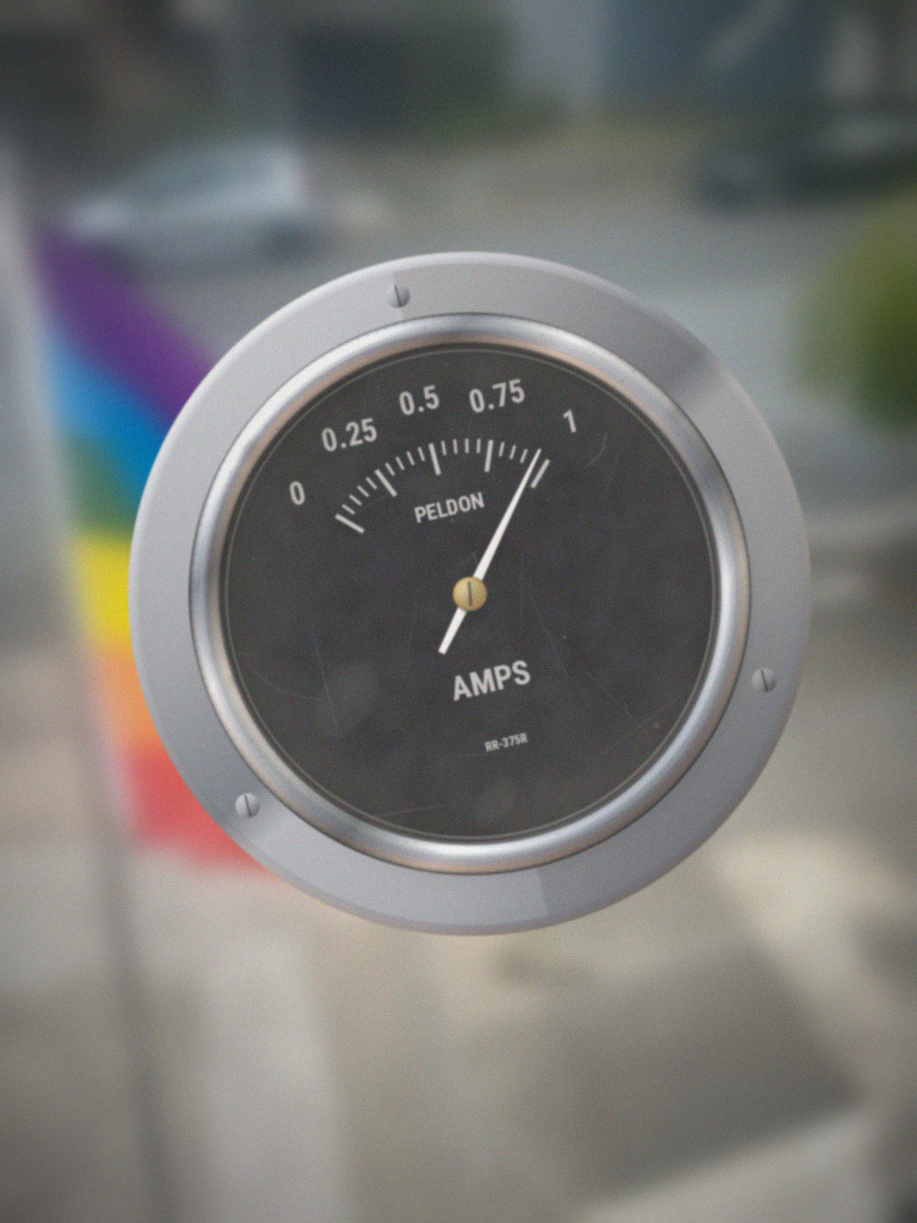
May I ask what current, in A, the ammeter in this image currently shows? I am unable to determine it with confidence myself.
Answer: 0.95 A
